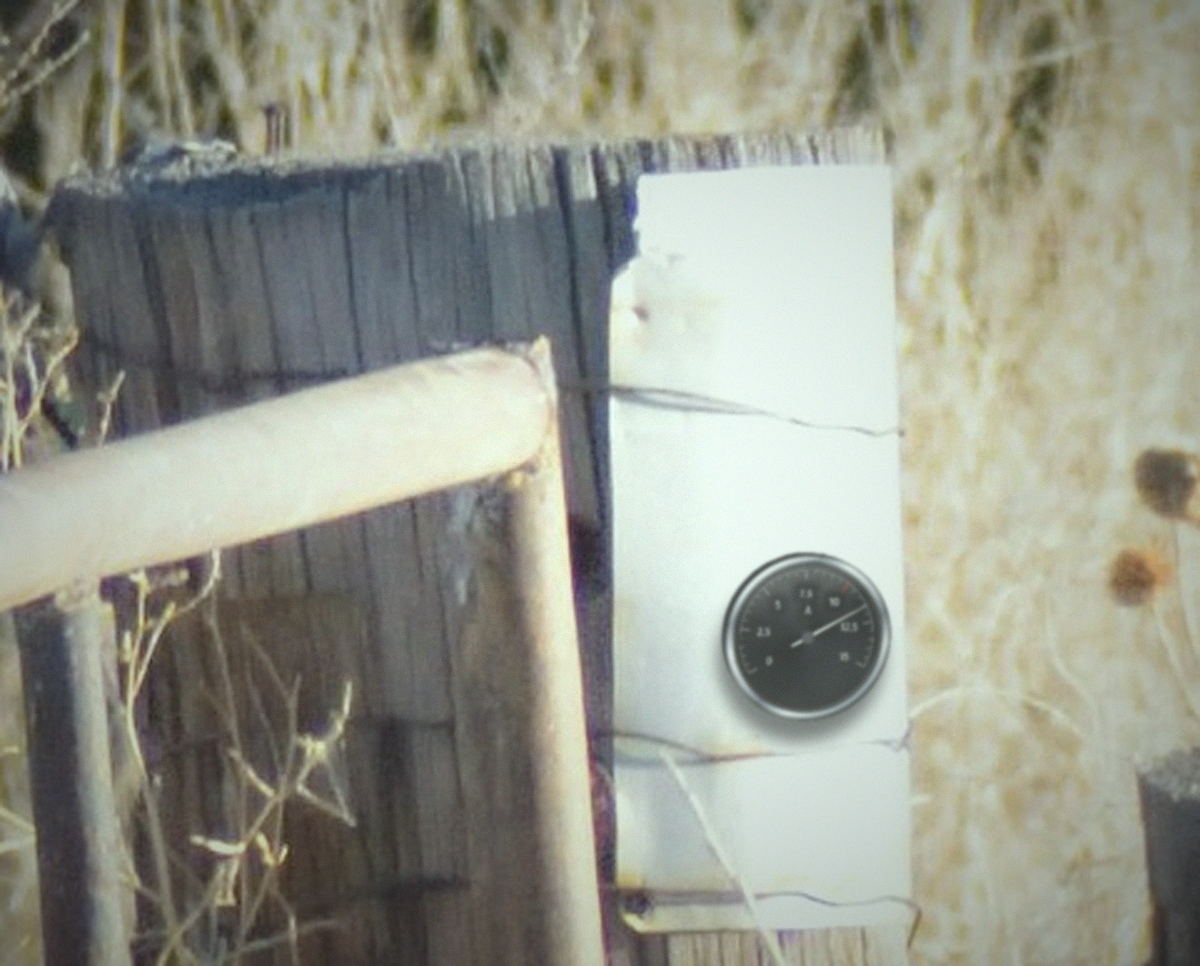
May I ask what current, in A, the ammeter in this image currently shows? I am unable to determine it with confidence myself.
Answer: 11.5 A
